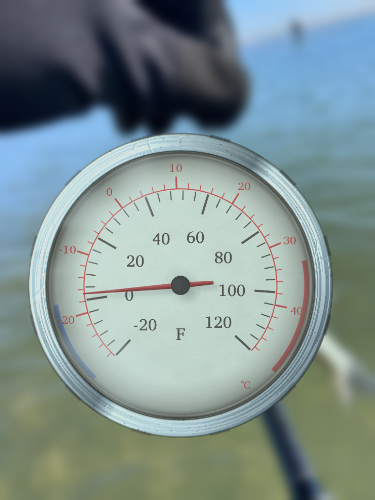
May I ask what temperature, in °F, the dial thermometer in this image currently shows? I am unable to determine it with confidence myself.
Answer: 2 °F
